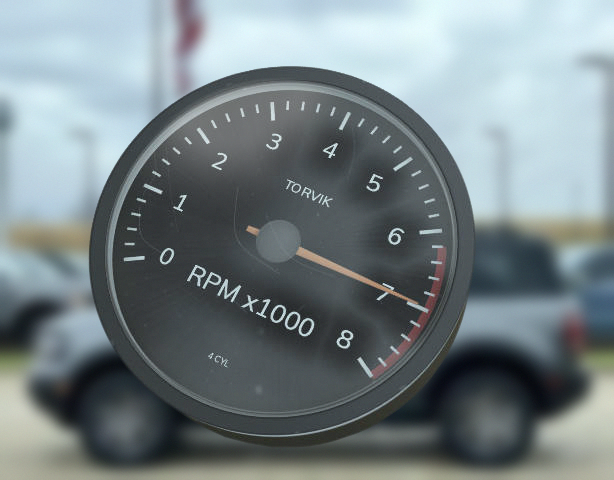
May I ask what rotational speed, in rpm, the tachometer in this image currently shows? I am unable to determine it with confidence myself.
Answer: 7000 rpm
